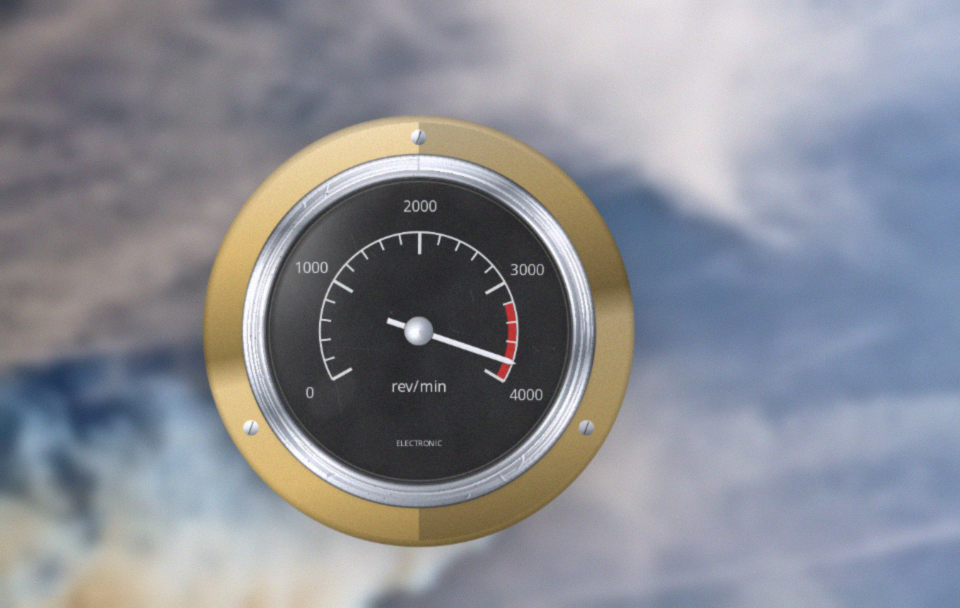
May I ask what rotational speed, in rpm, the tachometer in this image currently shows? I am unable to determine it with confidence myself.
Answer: 3800 rpm
